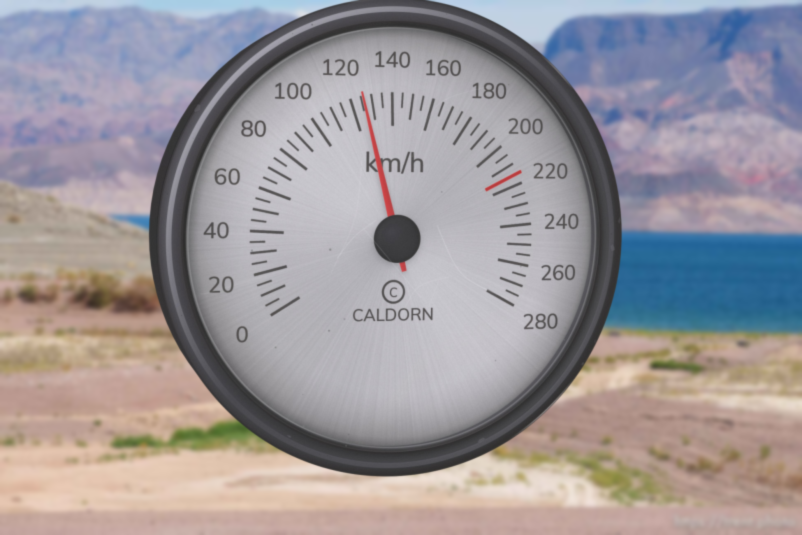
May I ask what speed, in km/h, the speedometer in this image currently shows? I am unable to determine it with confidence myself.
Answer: 125 km/h
